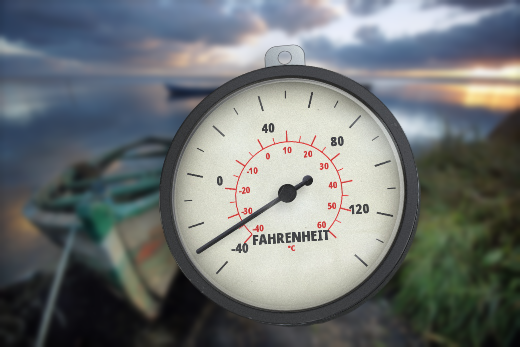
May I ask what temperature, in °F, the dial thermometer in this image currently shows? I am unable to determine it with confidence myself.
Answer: -30 °F
